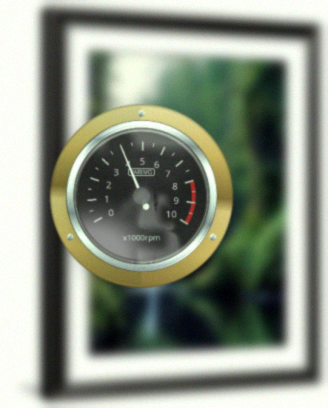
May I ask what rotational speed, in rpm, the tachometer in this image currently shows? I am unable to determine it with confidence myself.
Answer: 4000 rpm
